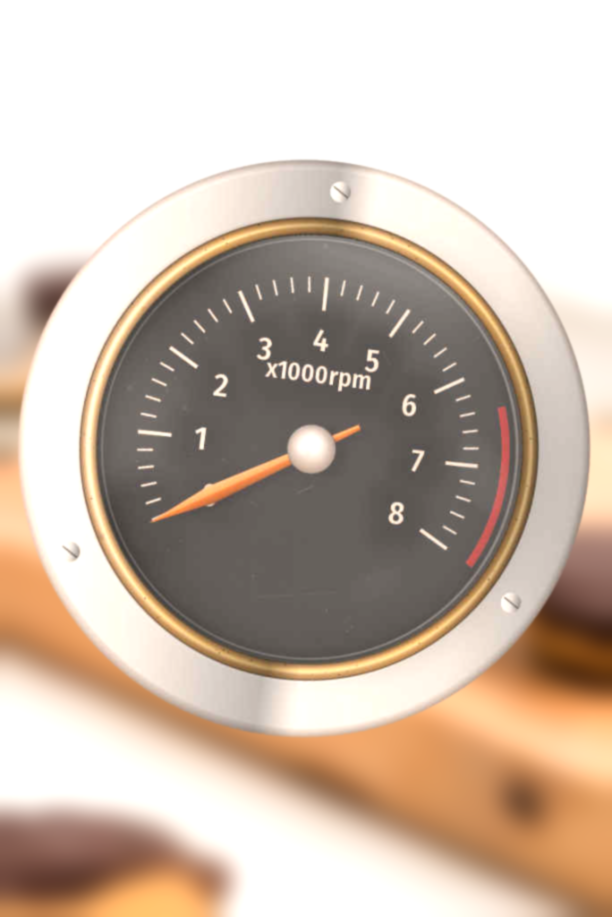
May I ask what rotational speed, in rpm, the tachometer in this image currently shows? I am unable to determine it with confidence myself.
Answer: 0 rpm
